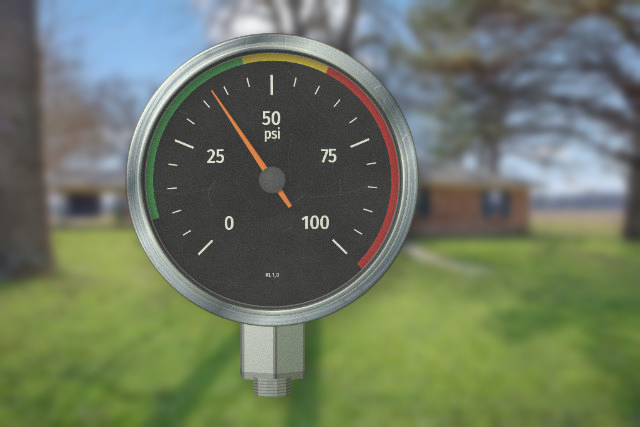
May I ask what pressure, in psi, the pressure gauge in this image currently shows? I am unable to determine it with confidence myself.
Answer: 37.5 psi
